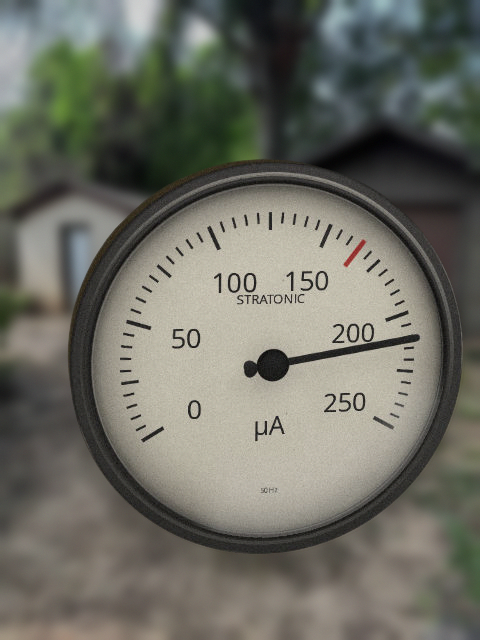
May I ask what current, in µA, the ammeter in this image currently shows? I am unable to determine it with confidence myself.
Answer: 210 µA
